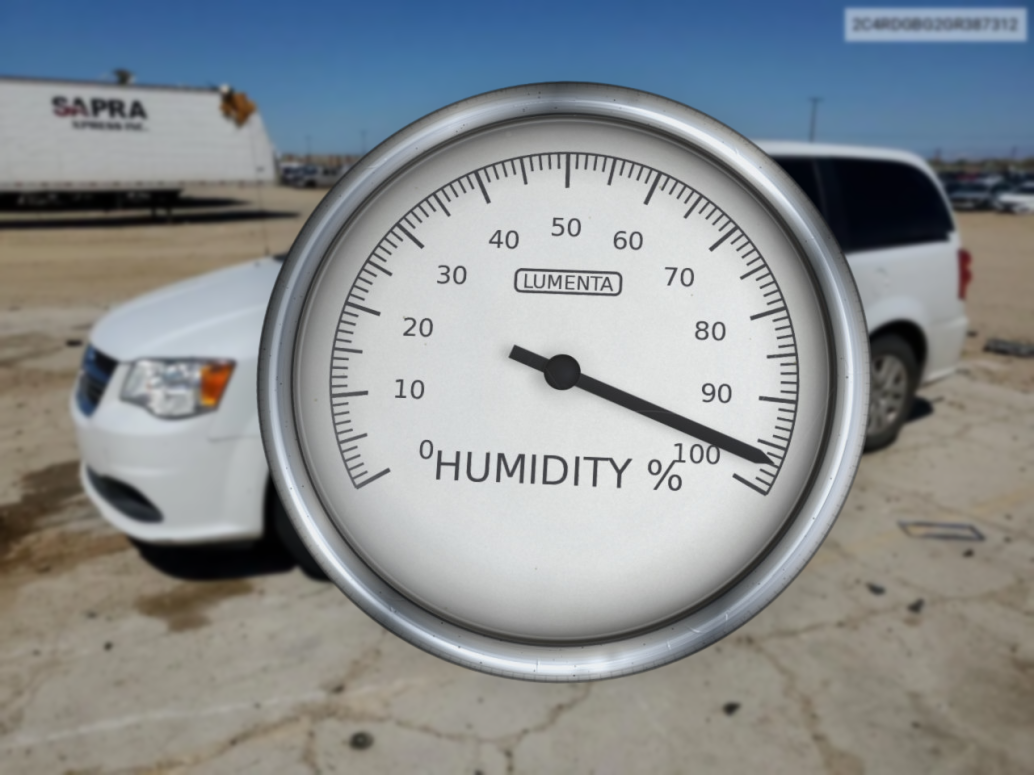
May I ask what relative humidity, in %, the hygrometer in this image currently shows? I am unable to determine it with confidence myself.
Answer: 97 %
